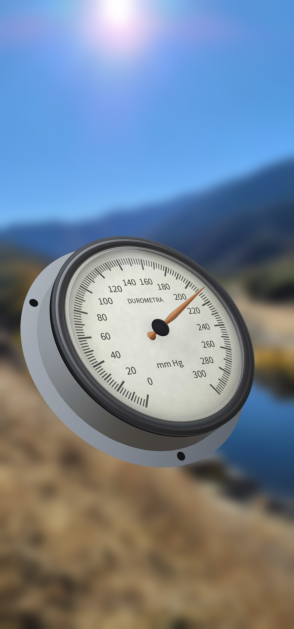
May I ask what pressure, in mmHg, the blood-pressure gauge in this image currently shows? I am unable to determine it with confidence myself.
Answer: 210 mmHg
